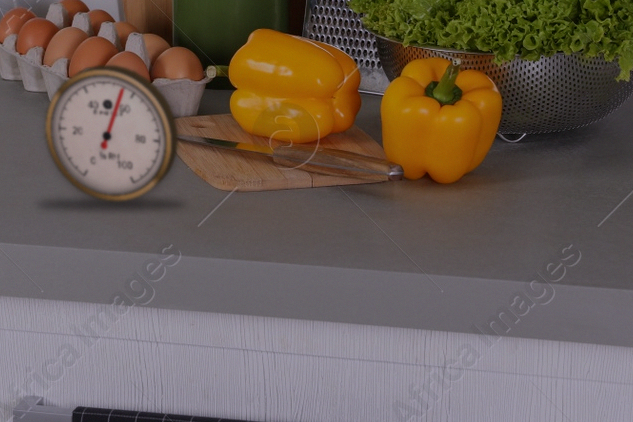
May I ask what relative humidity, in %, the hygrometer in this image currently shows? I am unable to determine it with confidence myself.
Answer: 56 %
